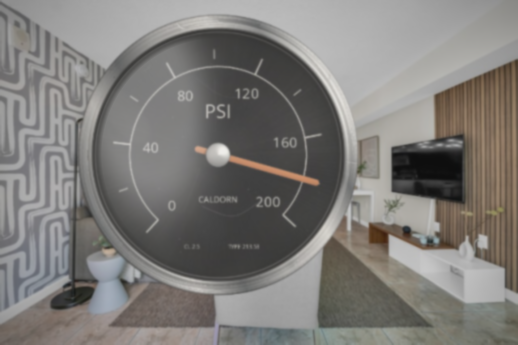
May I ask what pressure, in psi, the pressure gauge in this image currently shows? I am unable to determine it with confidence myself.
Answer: 180 psi
